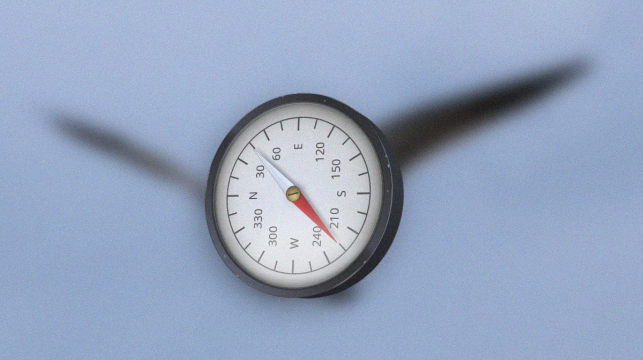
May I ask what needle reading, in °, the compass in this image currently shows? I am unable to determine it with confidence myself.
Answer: 225 °
